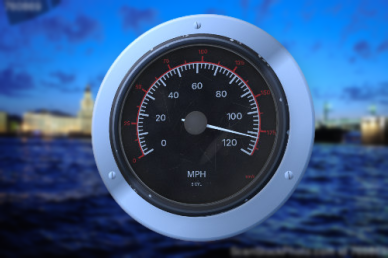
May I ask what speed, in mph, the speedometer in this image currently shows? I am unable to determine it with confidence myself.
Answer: 112 mph
